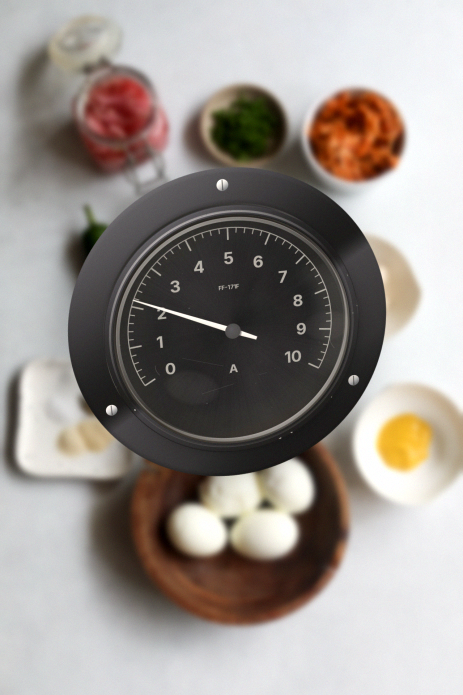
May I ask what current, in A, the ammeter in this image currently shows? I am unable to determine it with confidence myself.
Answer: 2.2 A
